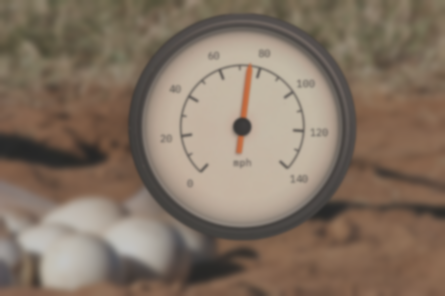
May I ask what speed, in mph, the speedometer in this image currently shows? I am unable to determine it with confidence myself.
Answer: 75 mph
